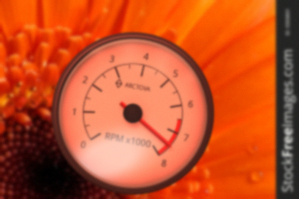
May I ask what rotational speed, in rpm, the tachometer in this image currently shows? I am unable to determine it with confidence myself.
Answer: 7500 rpm
